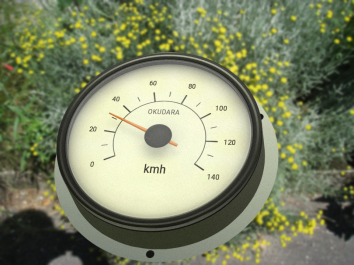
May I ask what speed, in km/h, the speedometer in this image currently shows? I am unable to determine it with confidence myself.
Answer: 30 km/h
